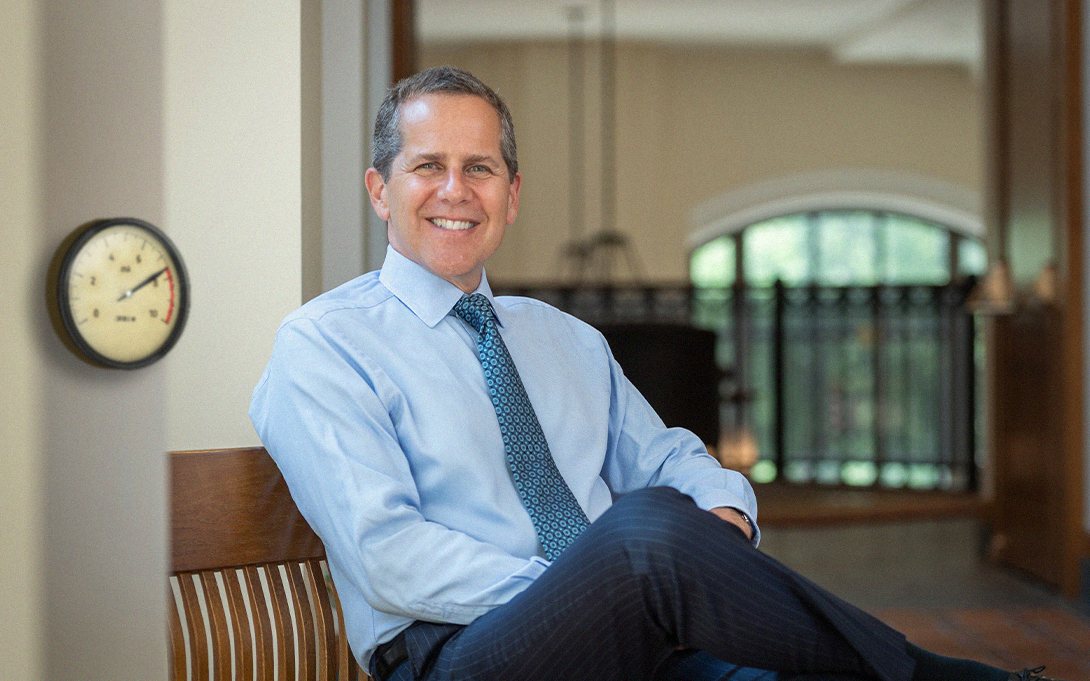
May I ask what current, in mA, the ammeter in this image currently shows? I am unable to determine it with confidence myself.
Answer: 7.5 mA
